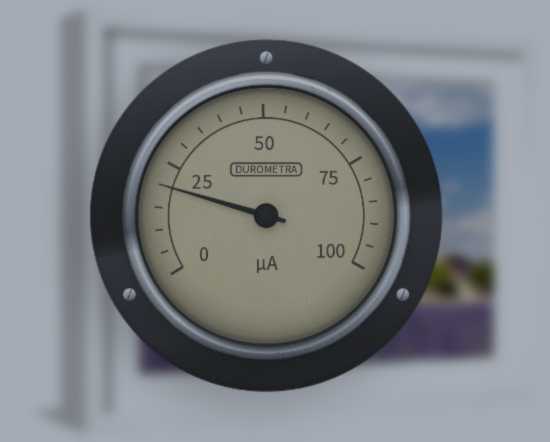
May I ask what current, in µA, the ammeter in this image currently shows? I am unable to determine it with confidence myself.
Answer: 20 µA
